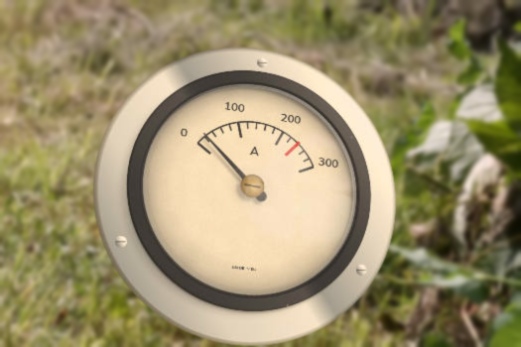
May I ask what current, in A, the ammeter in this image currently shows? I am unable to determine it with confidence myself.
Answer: 20 A
